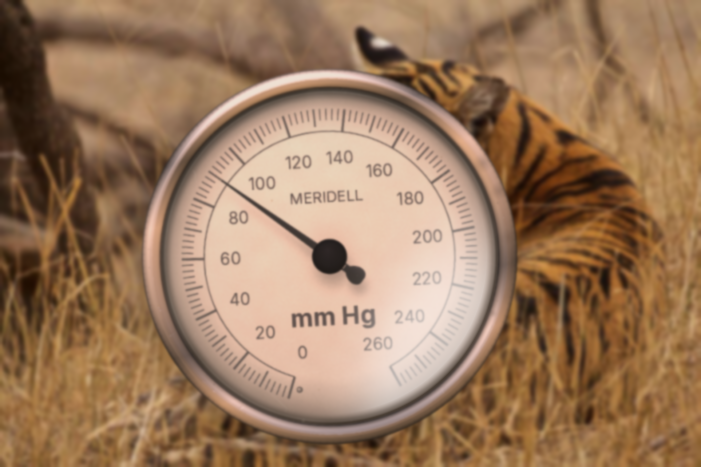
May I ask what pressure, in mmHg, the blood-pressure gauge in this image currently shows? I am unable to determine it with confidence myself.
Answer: 90 mmHg
